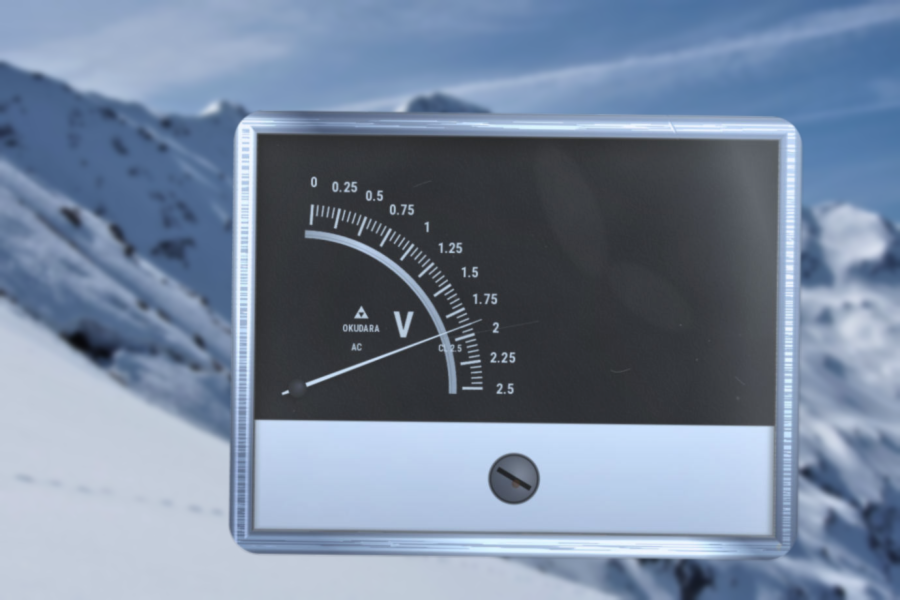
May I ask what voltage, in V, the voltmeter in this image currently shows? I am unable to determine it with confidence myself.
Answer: 1.9 V
